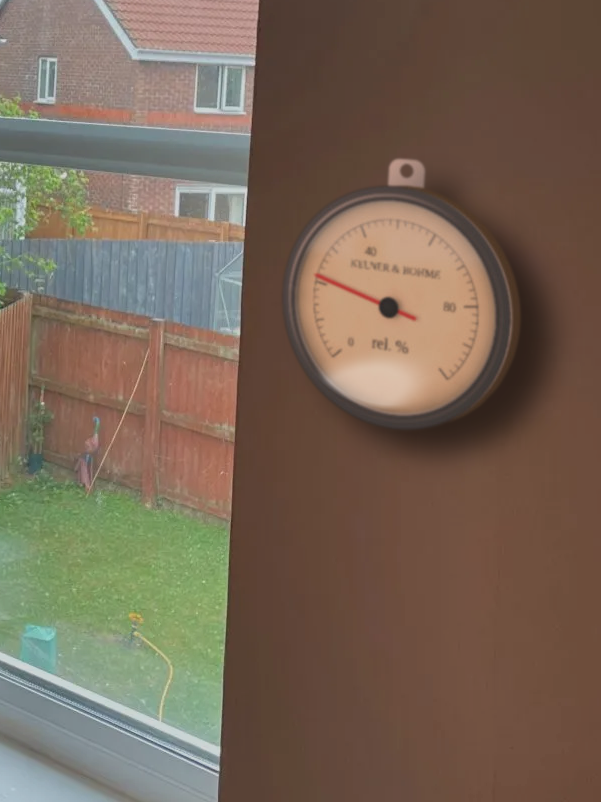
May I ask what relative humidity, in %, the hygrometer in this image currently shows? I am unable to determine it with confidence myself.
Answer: 22 %
